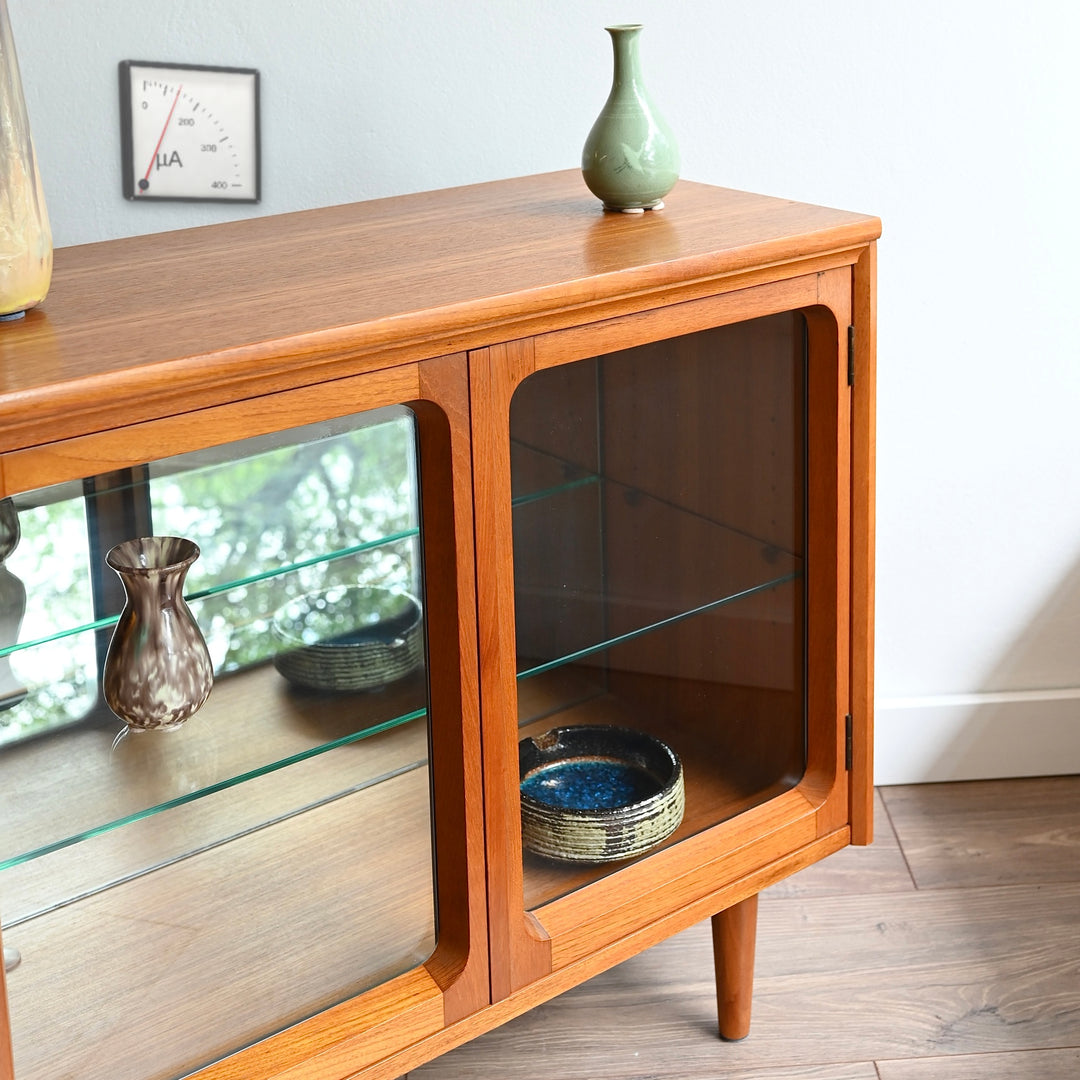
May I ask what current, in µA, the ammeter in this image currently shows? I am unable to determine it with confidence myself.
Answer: 140 µA
